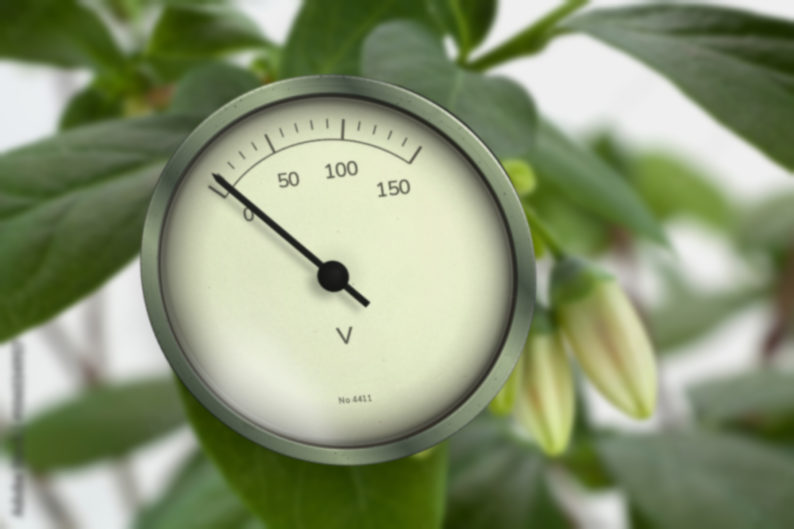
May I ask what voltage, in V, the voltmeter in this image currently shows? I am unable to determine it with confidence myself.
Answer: 10 V
